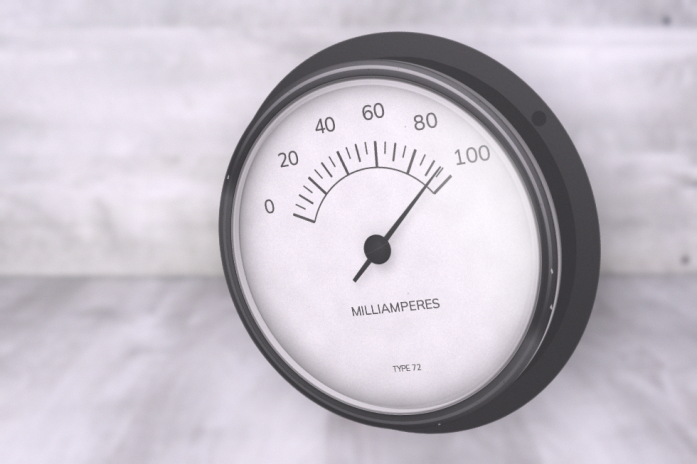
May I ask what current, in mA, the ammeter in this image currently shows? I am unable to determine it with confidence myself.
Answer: 95 mA
